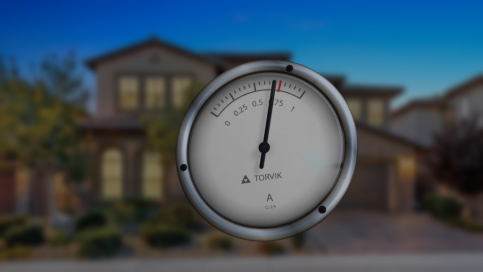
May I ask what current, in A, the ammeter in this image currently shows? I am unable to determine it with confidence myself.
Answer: 0.7 A
